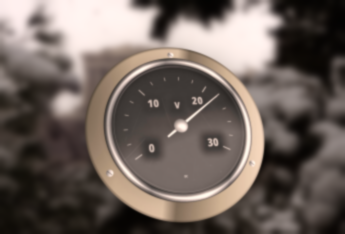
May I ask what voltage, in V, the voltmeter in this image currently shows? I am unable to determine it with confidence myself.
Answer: 22 V
